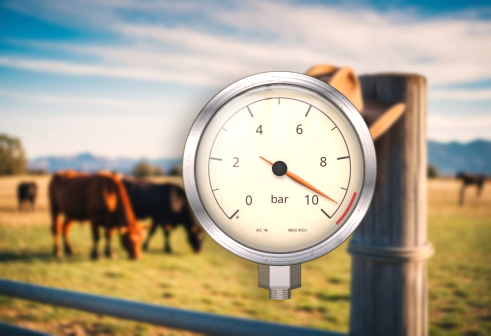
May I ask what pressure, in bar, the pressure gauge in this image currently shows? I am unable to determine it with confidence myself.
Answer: 9.5 bar
